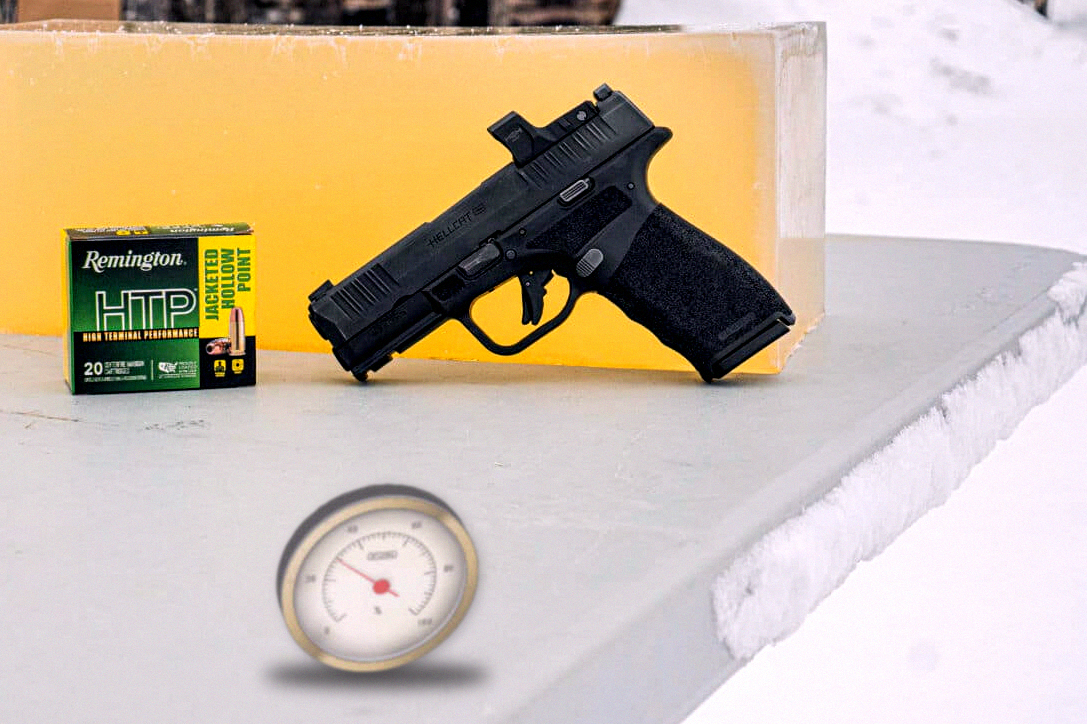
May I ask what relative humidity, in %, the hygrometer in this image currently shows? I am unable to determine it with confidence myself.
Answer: 30 %
